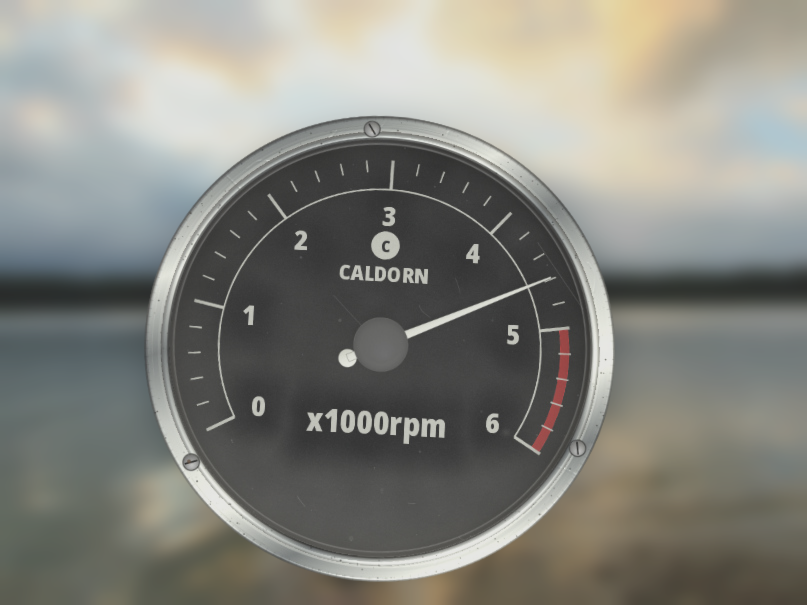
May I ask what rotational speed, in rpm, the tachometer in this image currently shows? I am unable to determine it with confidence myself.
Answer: 4600 rpm
